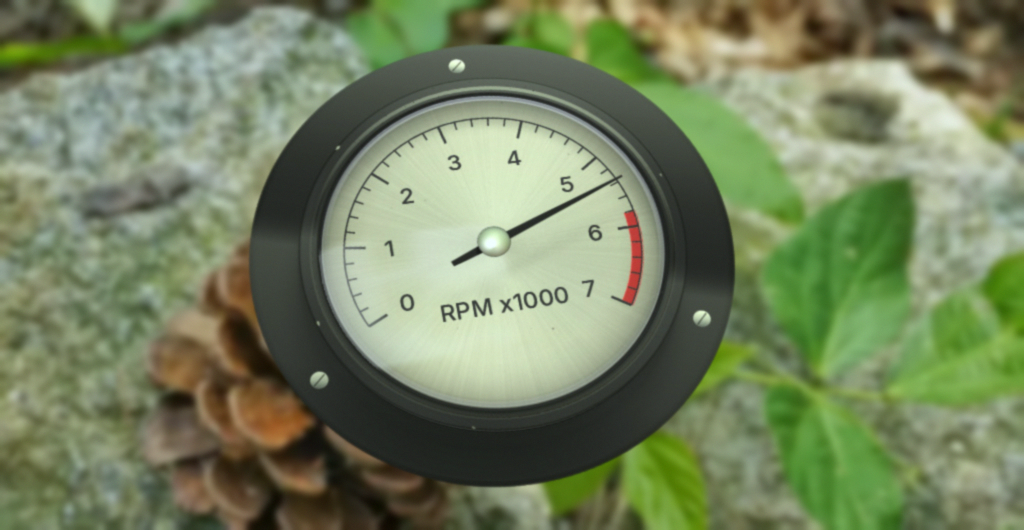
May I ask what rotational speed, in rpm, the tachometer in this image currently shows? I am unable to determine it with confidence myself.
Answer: 5400 rpm
